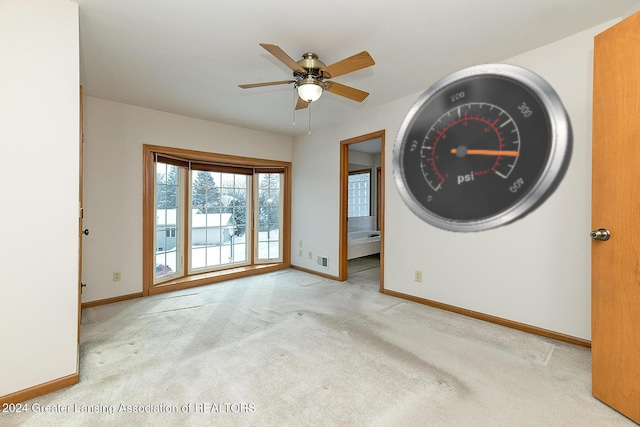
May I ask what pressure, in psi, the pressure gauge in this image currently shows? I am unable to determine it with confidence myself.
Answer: 360 psi
